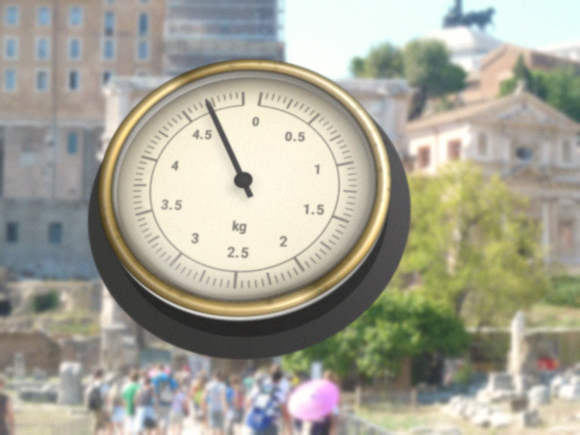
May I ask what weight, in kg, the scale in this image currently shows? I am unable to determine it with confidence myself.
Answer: 4.7 kg
